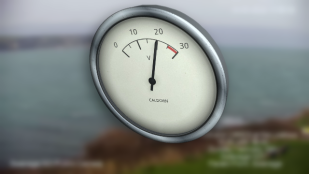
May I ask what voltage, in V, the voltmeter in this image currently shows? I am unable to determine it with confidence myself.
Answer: 20 V
